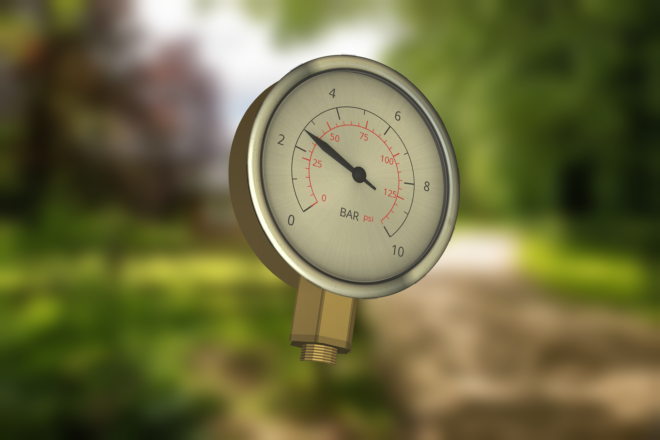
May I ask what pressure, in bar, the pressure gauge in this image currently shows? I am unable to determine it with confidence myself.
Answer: 2.5 bar
